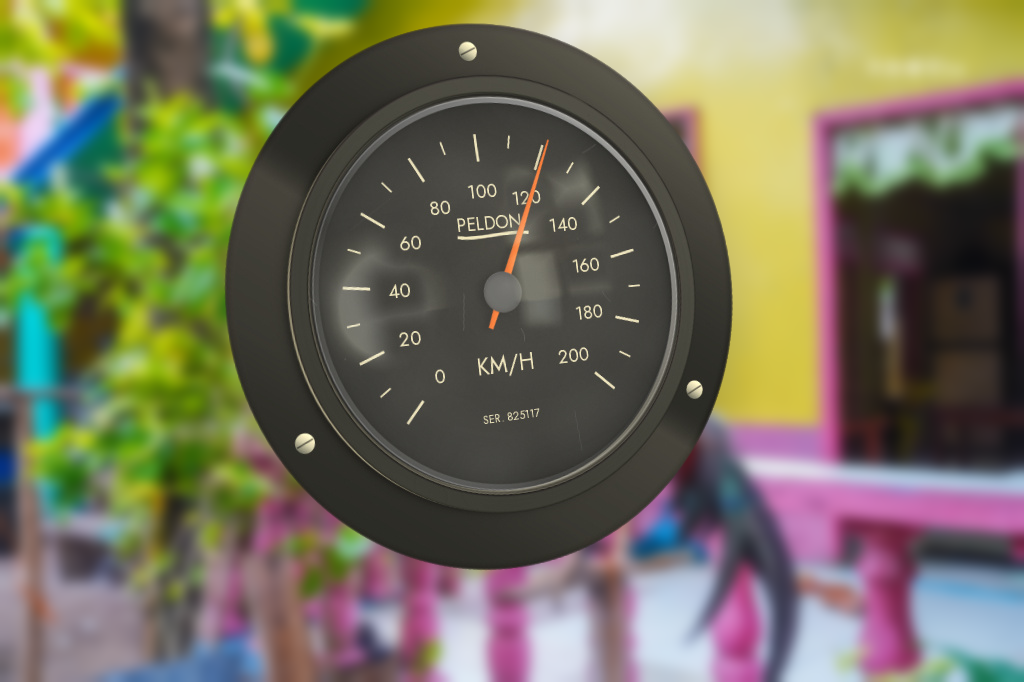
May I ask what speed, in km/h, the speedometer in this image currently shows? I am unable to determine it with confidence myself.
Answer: 120 km/h
